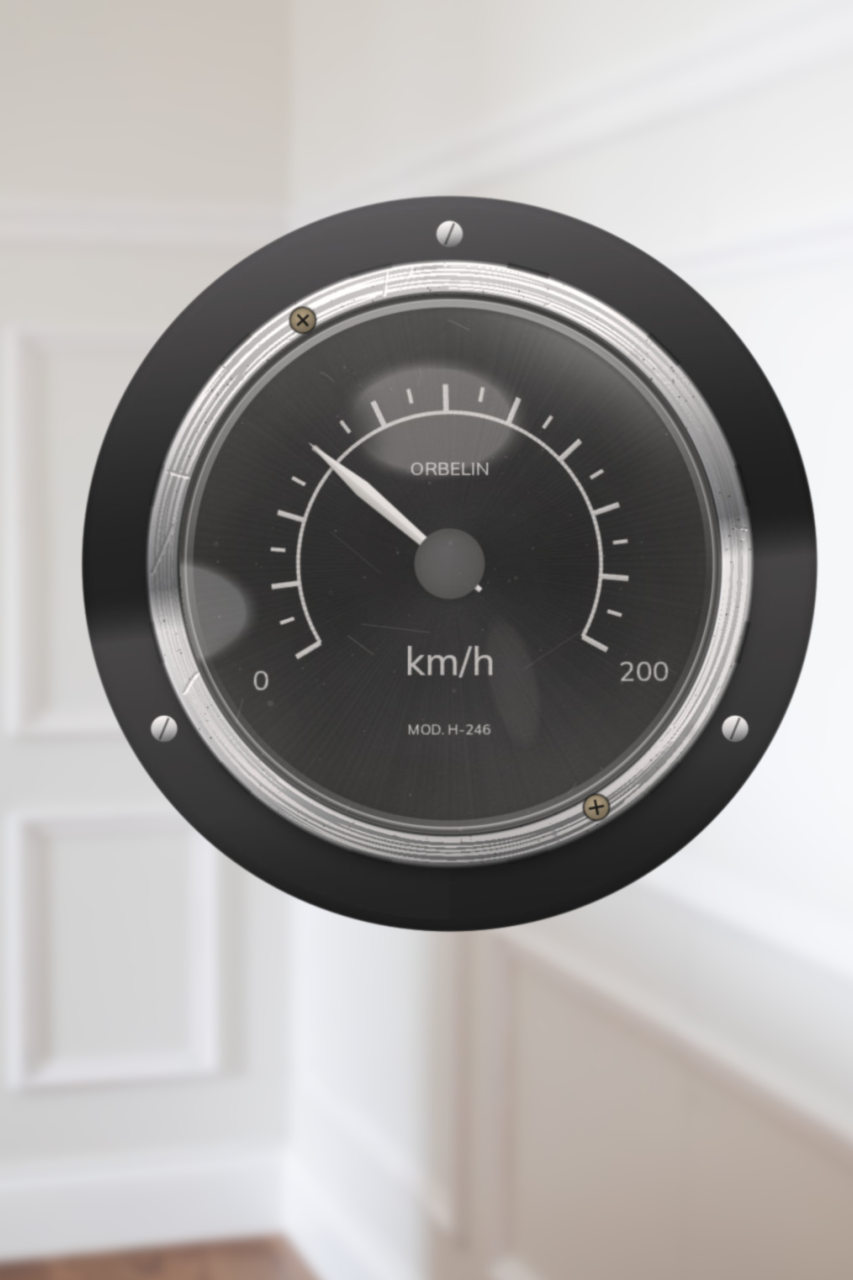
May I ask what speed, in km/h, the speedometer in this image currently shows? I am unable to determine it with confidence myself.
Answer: 60 km/h
